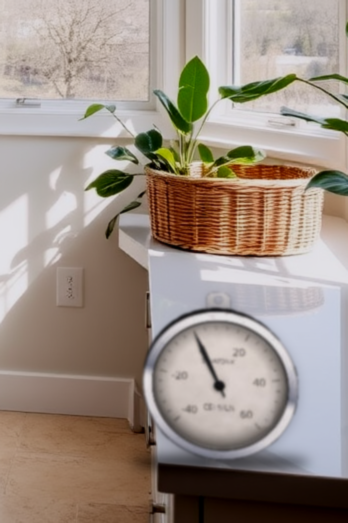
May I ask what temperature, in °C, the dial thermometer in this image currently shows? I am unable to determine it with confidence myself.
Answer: 0 °C
